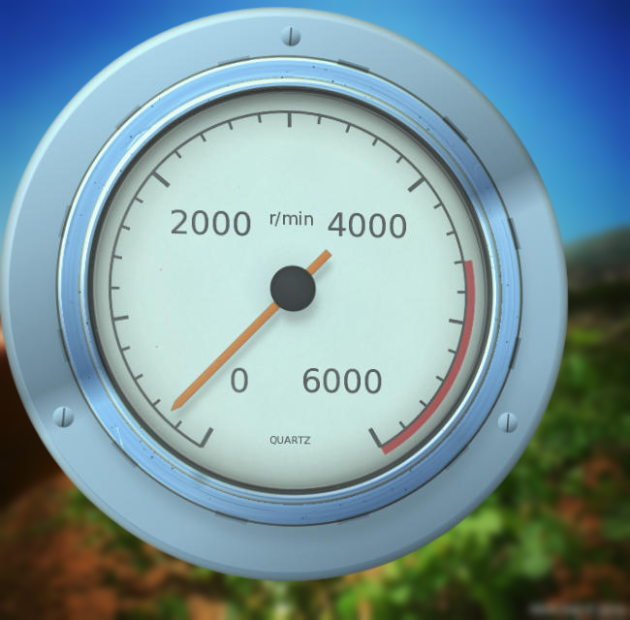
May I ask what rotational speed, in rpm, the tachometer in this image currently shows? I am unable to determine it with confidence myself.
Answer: 300 rpm
